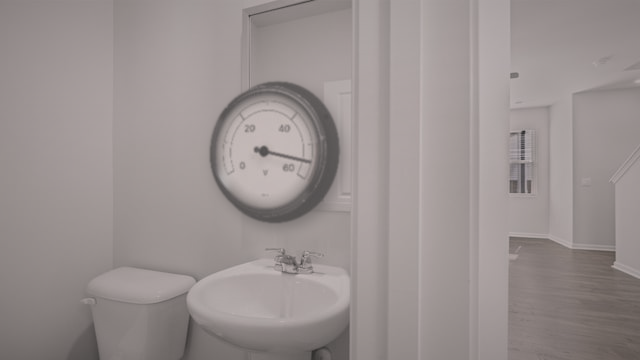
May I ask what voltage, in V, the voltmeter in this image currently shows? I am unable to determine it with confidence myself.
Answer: 55 V
